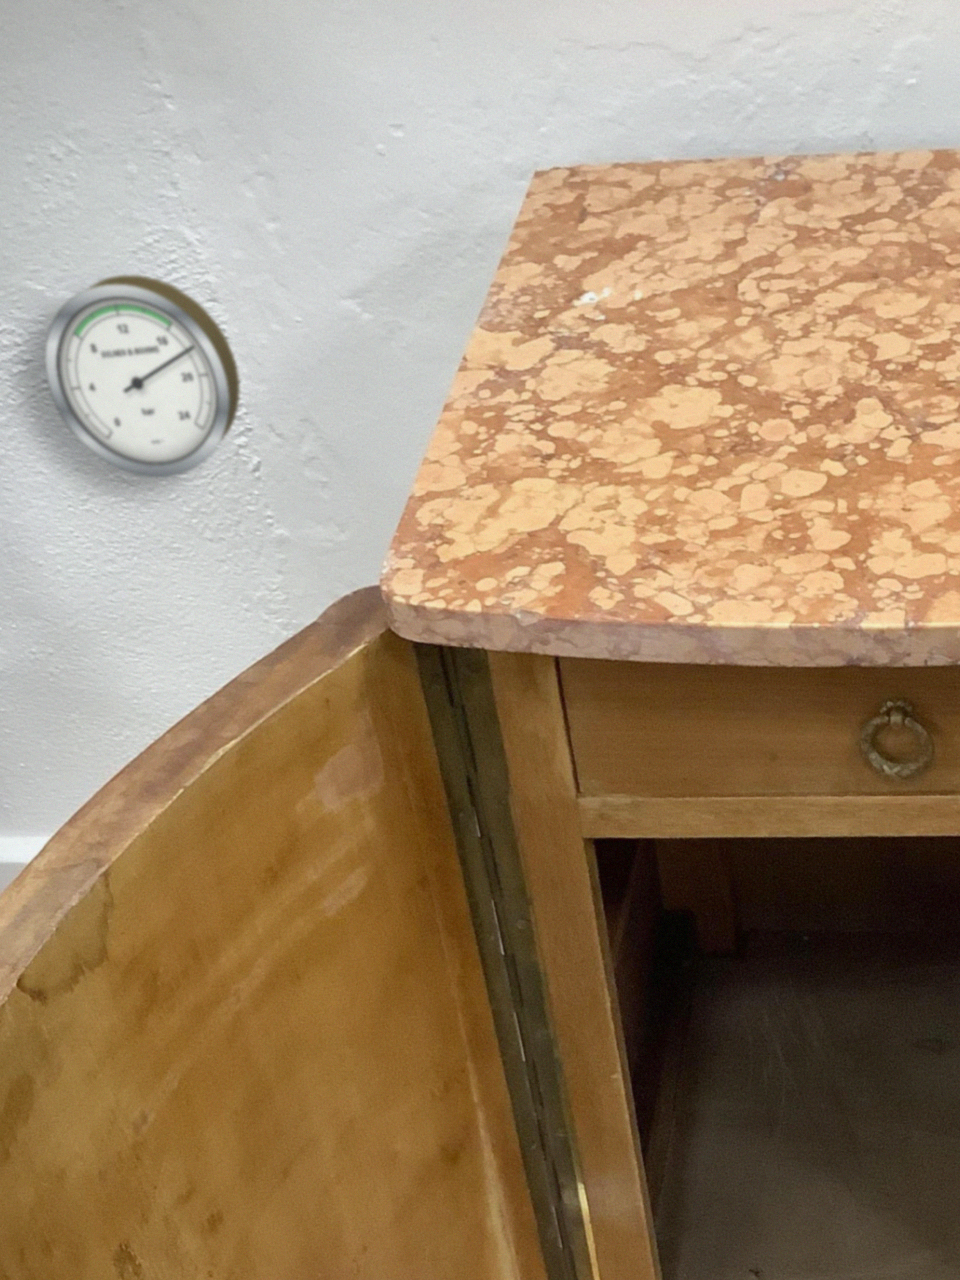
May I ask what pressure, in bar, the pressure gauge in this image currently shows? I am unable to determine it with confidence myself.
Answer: 18 bar
